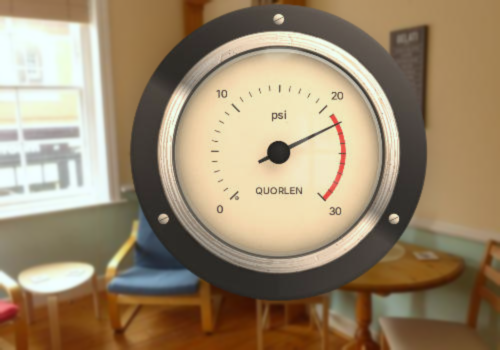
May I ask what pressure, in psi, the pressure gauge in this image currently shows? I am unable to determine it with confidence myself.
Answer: 22 psi
